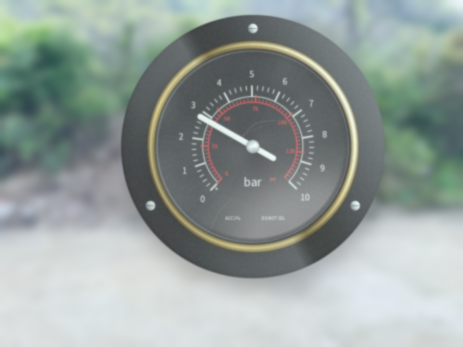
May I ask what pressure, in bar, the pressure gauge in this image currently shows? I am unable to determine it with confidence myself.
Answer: 2.8 bar
